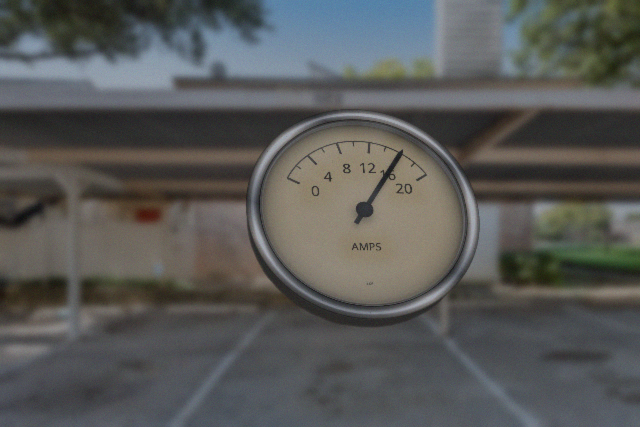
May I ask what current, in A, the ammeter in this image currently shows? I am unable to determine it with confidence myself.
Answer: 16 A
